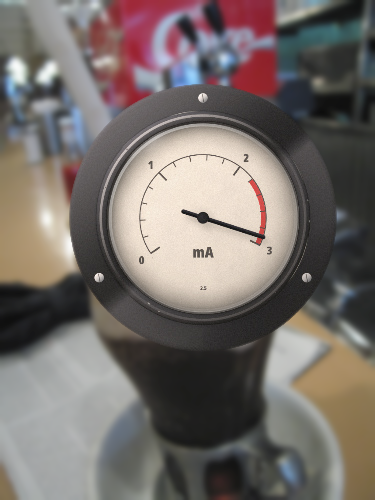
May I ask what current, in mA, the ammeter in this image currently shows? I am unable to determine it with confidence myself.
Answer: 2.9 mA
